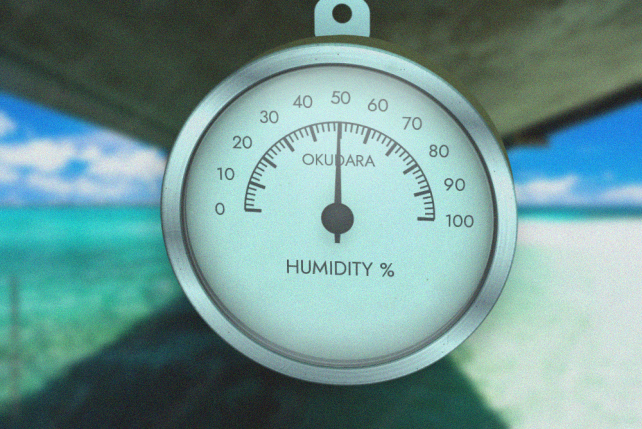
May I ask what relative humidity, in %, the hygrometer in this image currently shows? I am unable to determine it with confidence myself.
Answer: 50 %
